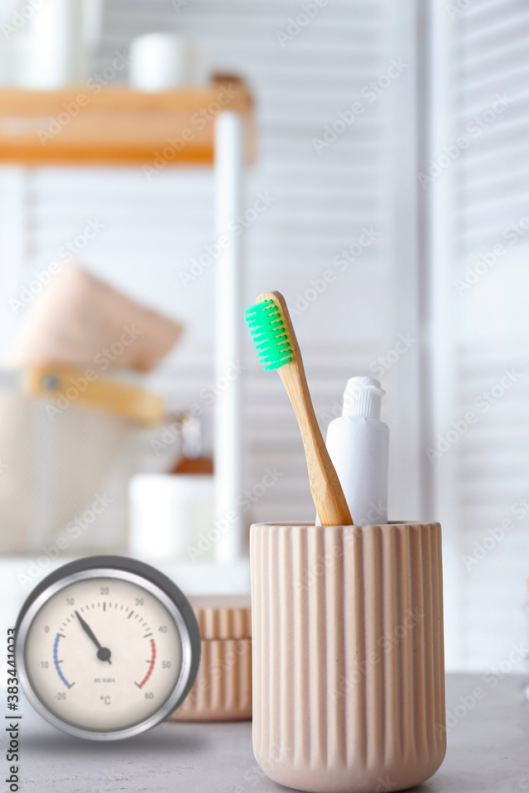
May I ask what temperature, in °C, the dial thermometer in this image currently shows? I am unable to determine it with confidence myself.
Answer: 10 °C
